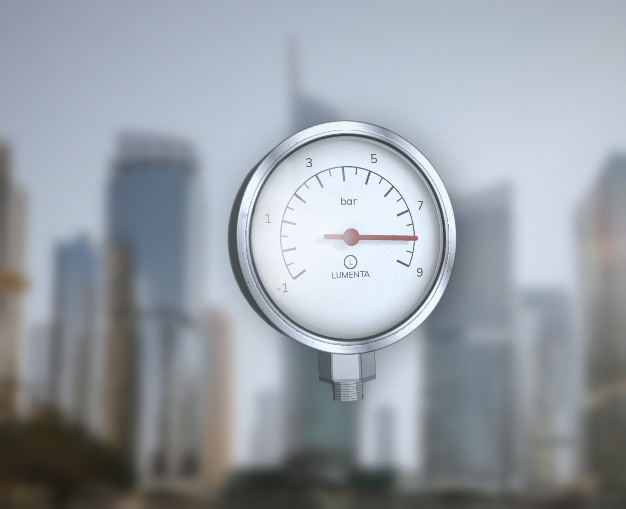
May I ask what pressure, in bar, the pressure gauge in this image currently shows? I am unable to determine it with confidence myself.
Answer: 8 bar
